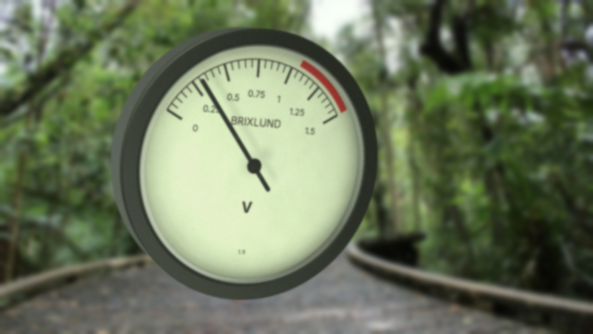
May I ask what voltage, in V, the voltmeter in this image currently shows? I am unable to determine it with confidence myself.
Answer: 0.3 V
